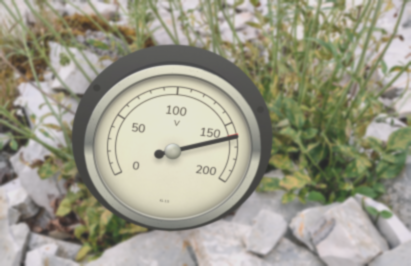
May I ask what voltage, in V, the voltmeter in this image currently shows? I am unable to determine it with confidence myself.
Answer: 160 V
